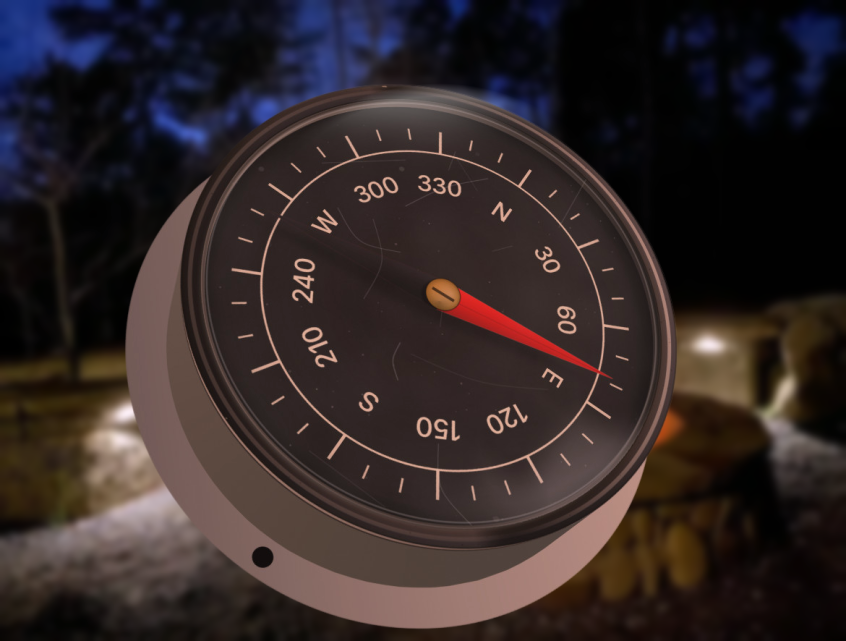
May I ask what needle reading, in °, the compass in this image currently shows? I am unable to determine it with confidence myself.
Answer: 80 °
